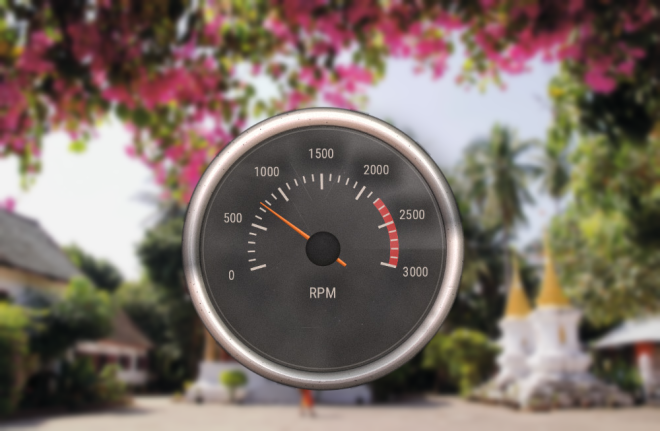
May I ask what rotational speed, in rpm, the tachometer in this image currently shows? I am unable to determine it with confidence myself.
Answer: 750 rpm
